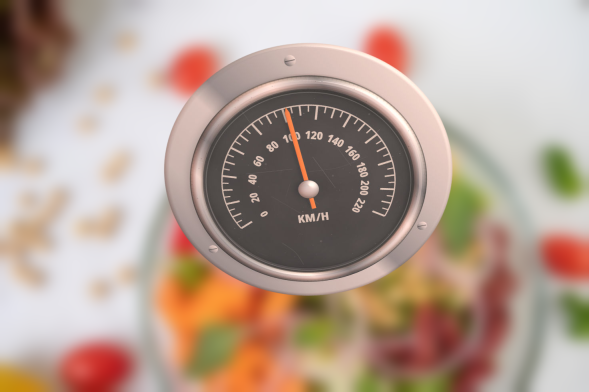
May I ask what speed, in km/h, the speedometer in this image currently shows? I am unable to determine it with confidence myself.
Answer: 102.5 km/h
